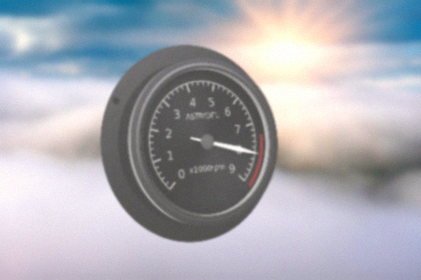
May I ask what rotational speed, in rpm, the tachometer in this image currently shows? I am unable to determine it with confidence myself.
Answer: 8000 rpm
